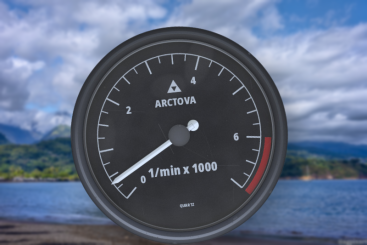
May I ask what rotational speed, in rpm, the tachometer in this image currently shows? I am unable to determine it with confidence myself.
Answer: 375 rpm
